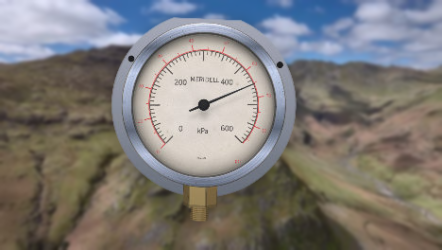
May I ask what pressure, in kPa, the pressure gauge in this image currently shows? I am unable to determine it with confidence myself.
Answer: 450 kPa
